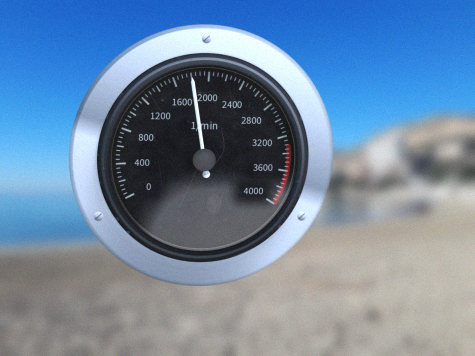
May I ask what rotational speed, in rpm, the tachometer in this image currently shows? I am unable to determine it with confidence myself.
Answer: 1800 rpm
